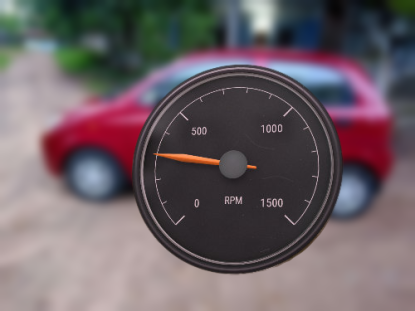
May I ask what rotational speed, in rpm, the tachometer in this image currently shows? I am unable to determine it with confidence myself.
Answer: 300 rpm
